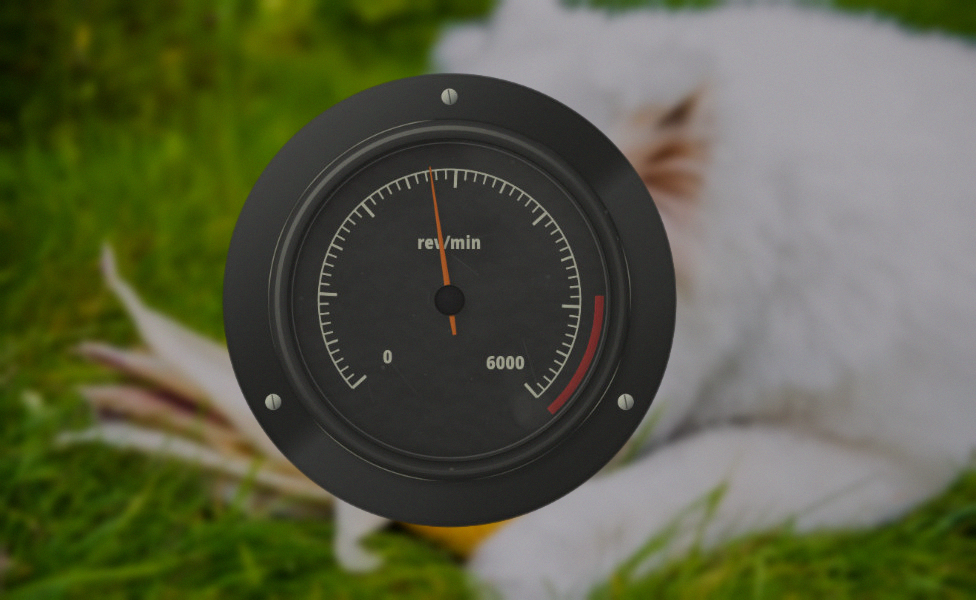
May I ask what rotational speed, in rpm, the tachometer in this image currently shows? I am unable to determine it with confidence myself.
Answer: 2750 rpm
